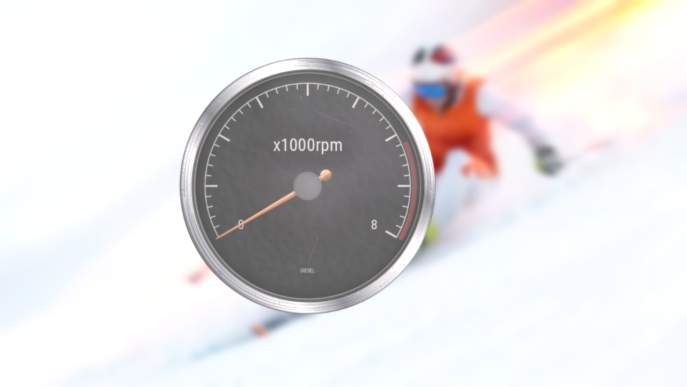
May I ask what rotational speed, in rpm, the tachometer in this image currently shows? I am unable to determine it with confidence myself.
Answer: 0 rpm
